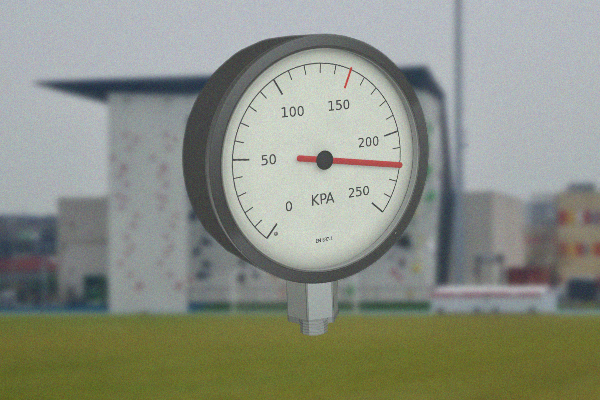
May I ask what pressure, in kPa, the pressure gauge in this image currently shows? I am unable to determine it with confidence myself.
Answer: 220 kPa
